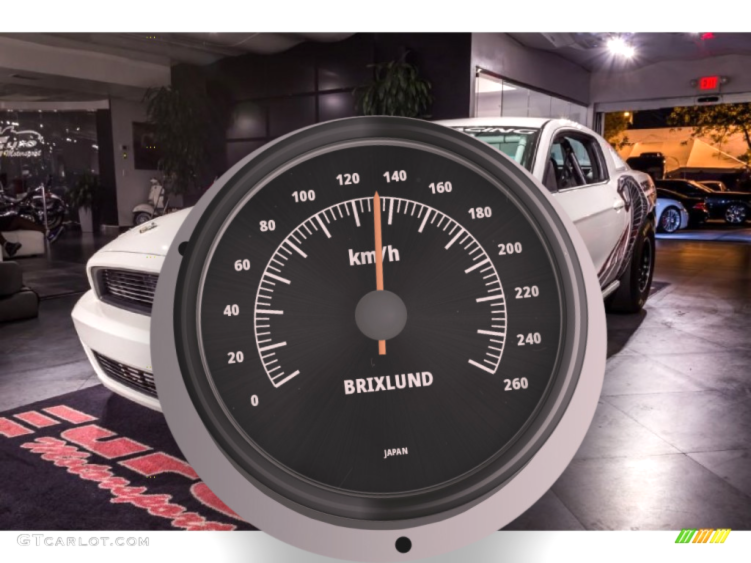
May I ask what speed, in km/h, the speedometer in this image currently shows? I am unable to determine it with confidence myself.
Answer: 132 km/h
